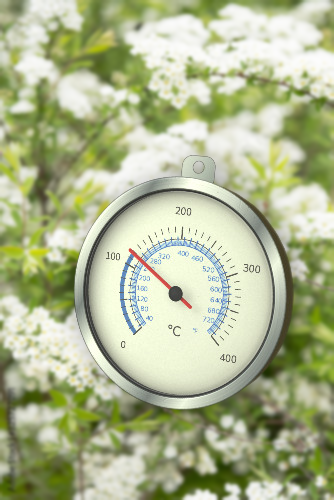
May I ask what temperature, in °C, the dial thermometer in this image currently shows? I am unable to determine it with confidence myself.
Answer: 120 °C
